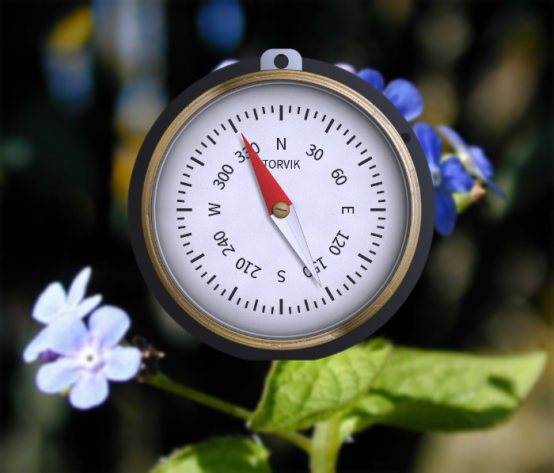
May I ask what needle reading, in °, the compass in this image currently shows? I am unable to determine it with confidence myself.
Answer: 332.5 °
